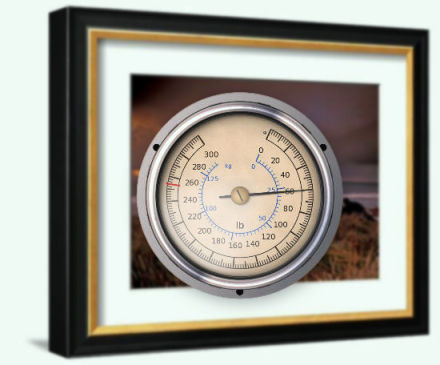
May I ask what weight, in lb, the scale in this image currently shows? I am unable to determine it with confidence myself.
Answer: 60 lb
